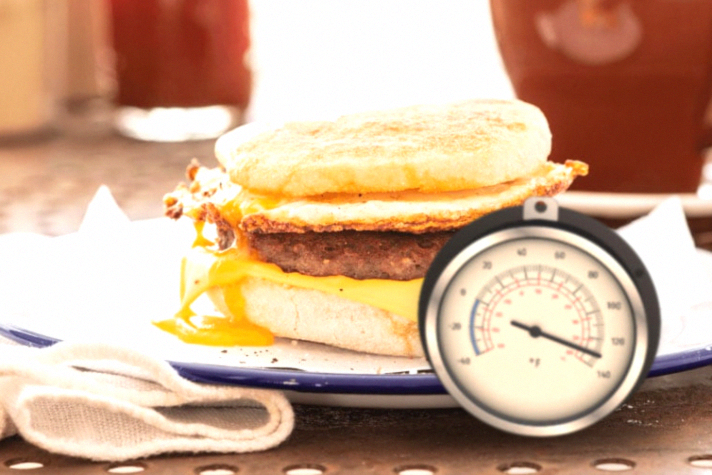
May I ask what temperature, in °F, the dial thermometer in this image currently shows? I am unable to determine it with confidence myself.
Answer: 130 °F
